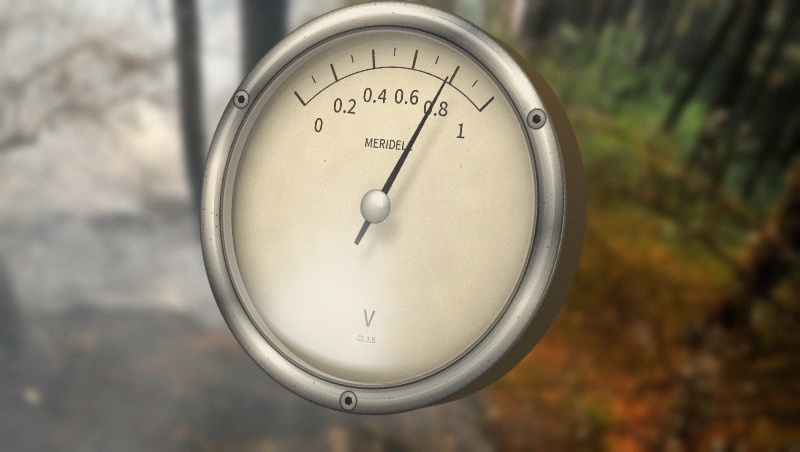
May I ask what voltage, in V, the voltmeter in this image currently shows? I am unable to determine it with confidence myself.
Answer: 0.8 V
